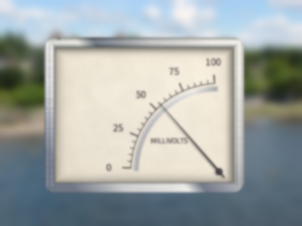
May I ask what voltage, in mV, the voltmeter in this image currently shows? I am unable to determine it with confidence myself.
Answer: 55 mV
